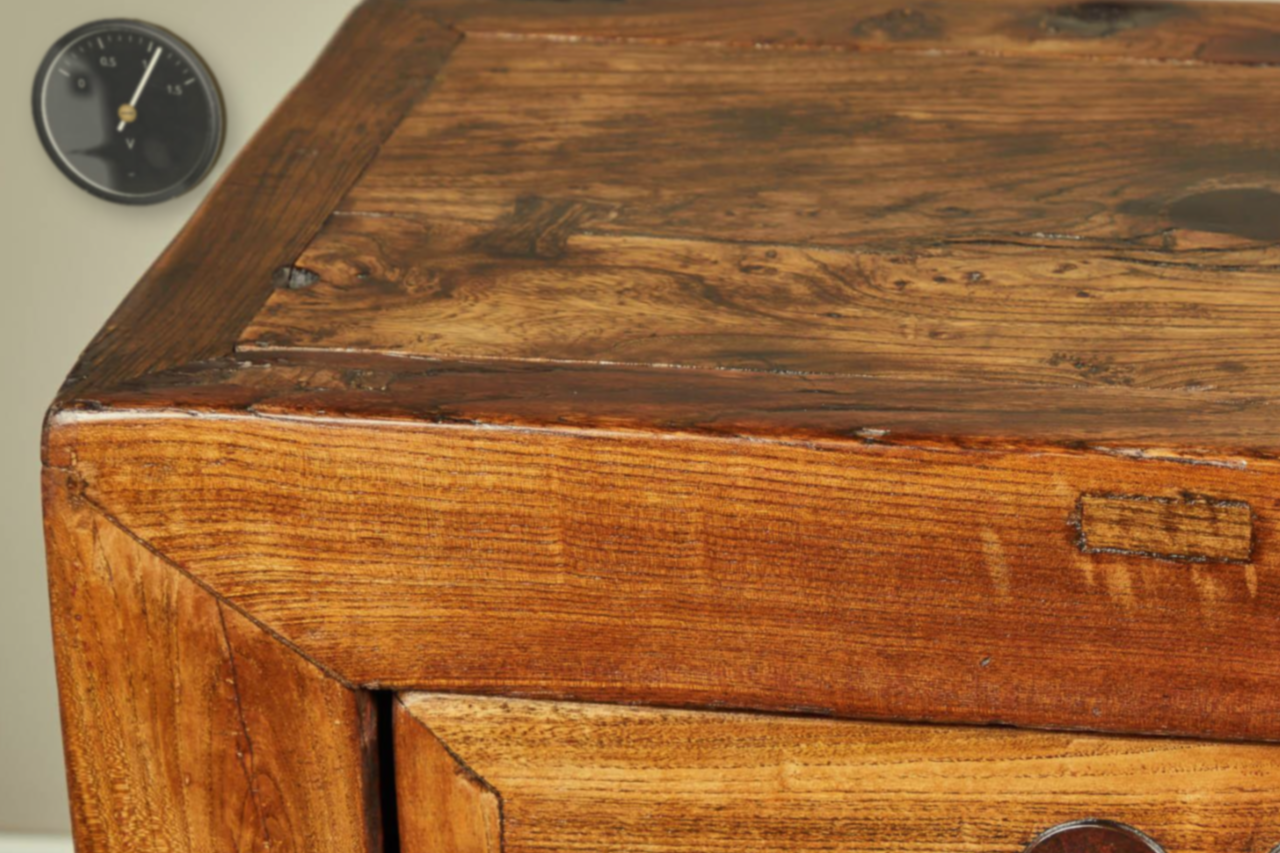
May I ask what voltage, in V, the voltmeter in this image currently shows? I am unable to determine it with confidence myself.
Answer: 1.1 V
